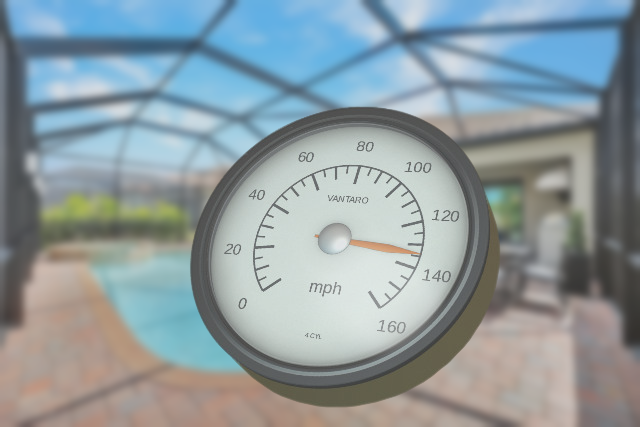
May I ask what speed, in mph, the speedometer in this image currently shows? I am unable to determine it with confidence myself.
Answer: 135 mph
